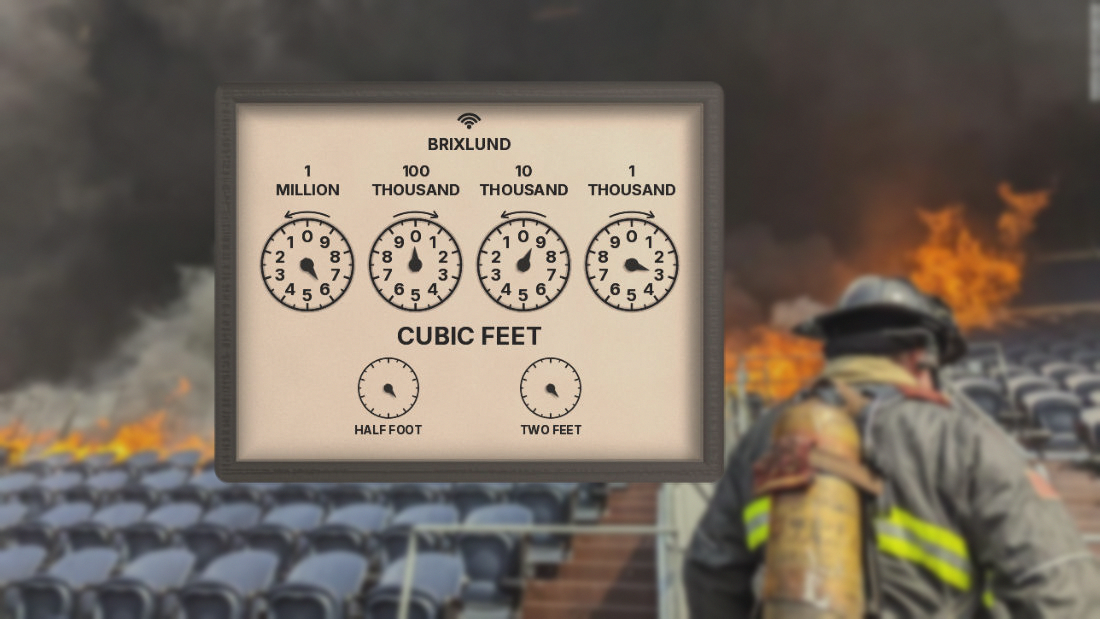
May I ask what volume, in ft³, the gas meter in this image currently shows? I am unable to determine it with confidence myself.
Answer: 599300 ft³
